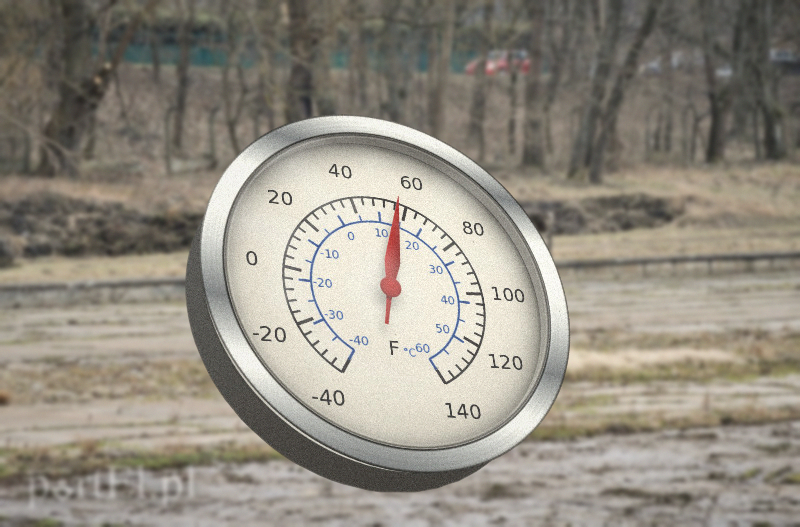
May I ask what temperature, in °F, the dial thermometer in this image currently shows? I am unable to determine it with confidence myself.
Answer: 56 °F
